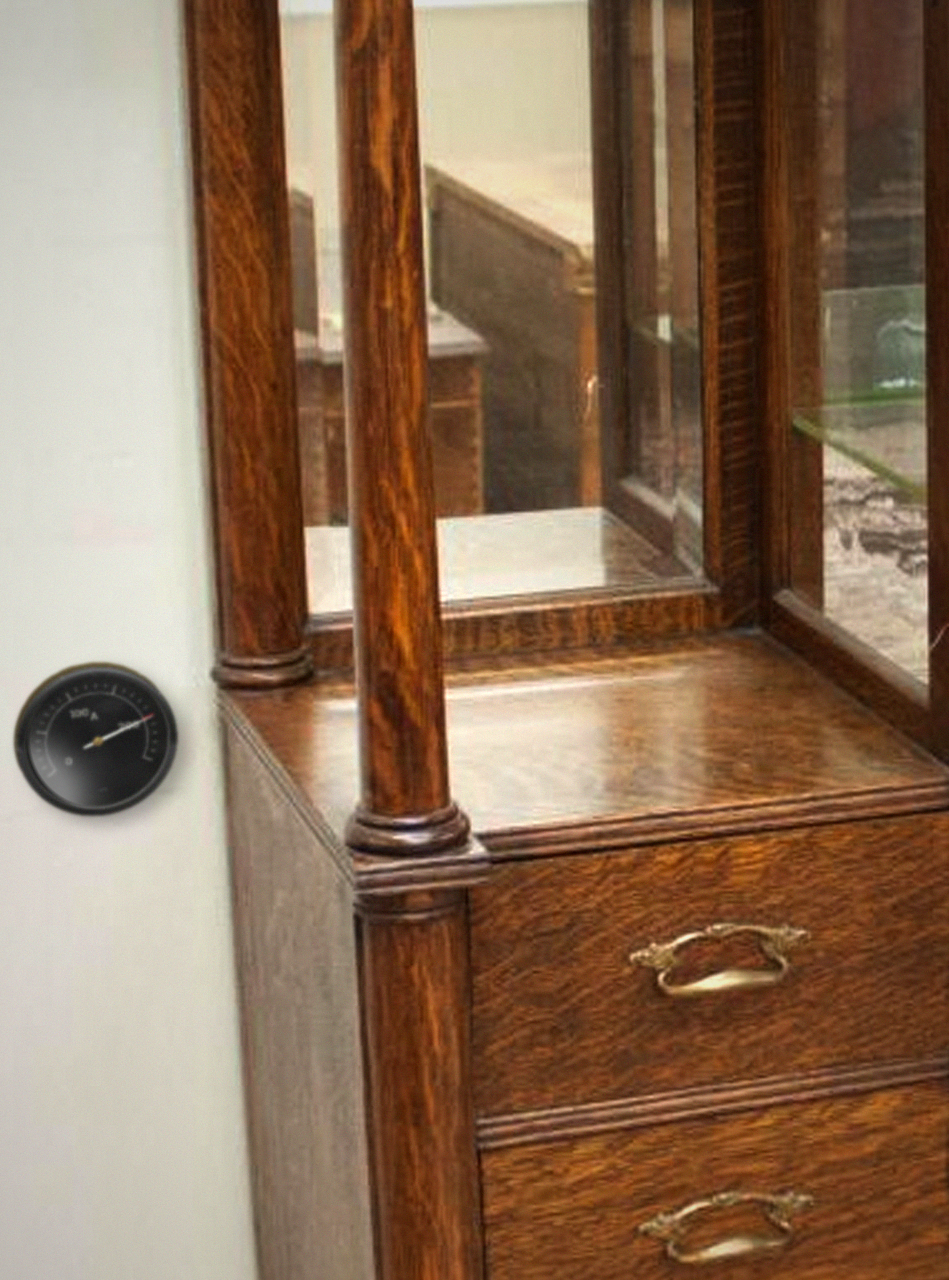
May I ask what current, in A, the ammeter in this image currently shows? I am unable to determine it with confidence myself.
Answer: 200 A
